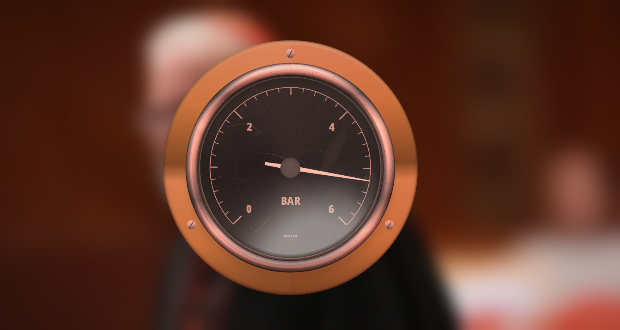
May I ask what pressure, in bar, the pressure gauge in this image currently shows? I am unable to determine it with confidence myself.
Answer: 5.2 bar
